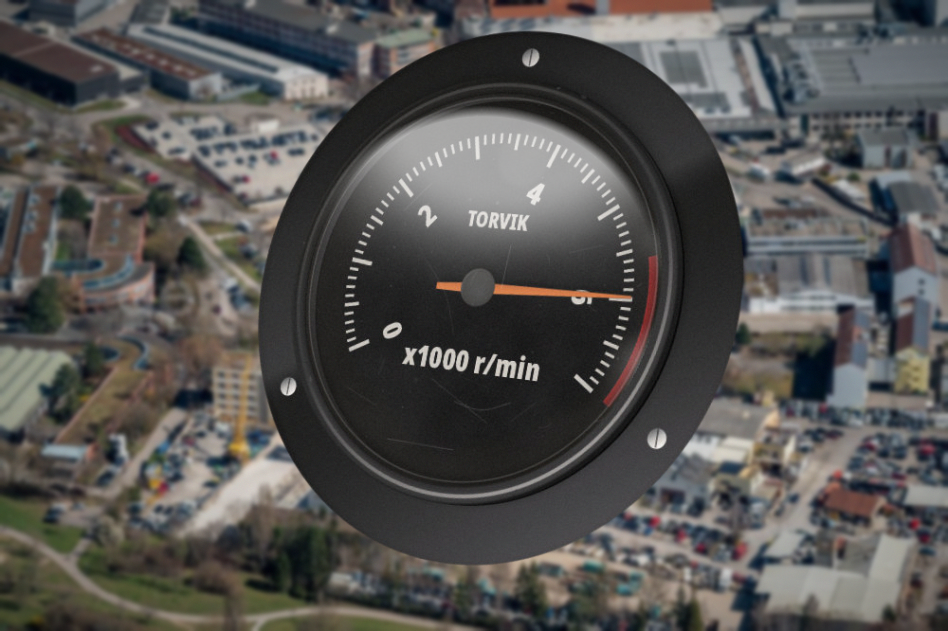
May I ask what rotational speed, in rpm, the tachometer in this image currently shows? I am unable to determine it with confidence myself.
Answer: 6000 rpm
